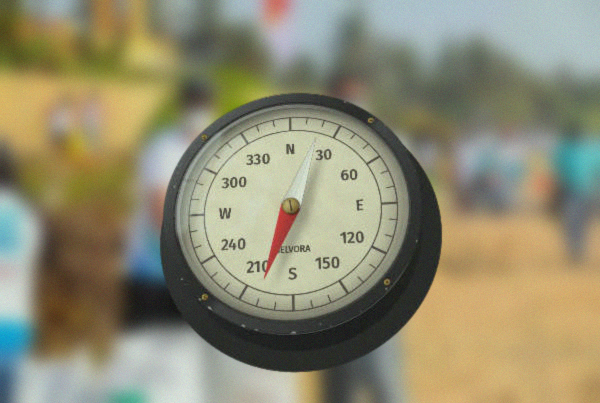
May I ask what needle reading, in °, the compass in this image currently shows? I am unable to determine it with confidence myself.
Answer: 200 °
